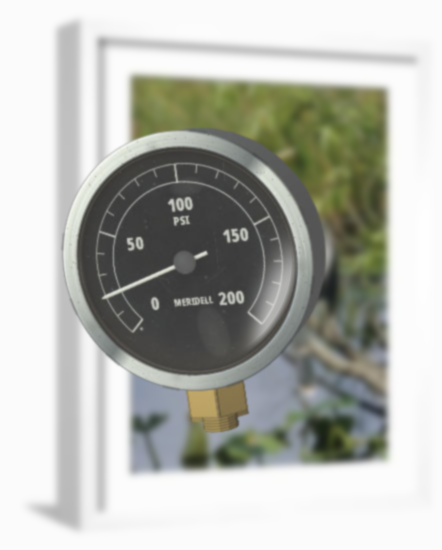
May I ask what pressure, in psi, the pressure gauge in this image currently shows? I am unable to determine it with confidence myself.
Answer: 20 psi
